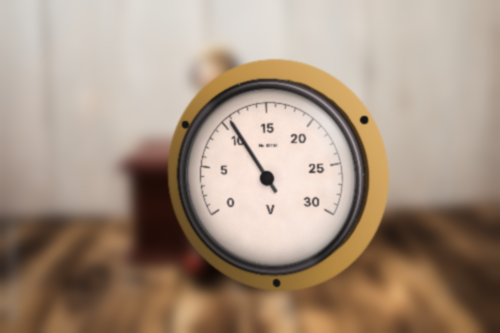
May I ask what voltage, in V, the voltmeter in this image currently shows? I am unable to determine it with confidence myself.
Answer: 11 V
